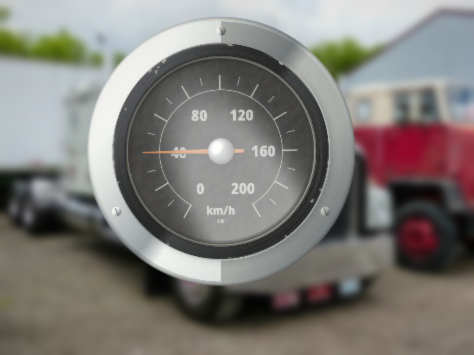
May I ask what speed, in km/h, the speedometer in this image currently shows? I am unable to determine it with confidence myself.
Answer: 40 km/h
